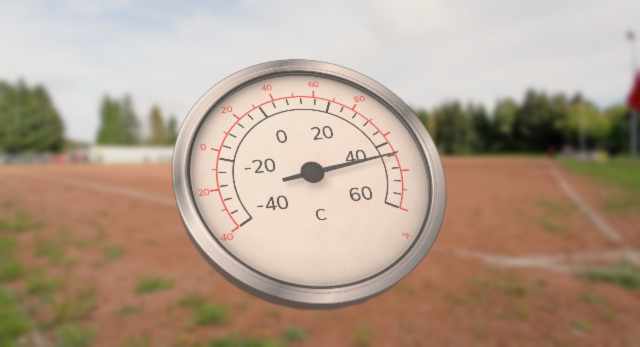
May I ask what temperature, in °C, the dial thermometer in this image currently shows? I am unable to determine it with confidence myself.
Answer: 44 °C
